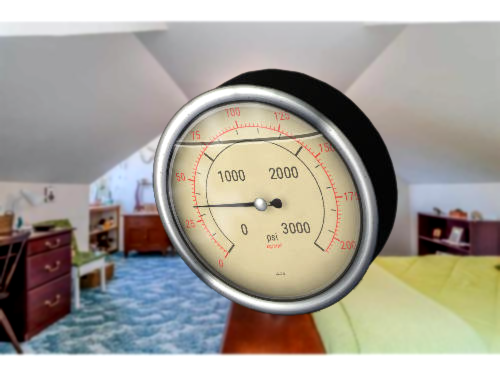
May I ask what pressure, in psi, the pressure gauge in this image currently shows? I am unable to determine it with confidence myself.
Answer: 500 psi
